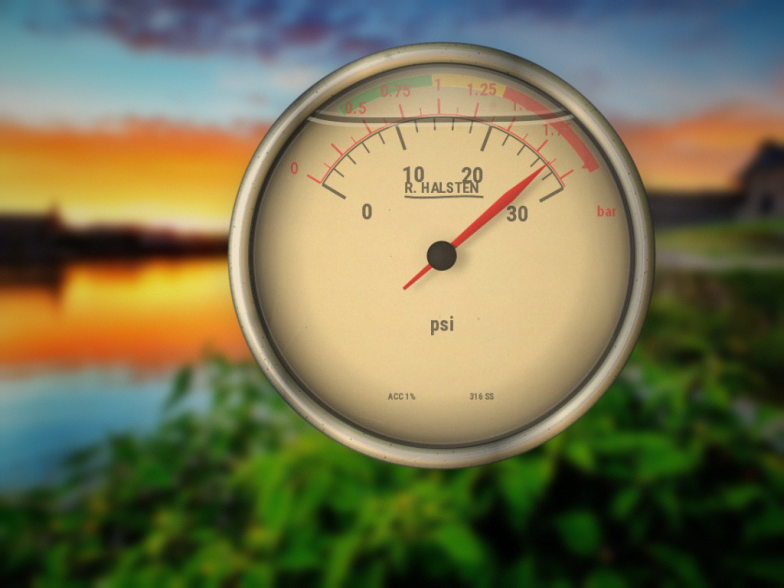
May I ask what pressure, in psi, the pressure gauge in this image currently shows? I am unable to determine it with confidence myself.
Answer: 27 psi
